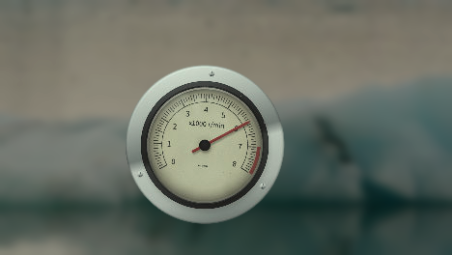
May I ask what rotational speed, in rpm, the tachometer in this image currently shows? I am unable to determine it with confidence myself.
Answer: 6000 rpm
